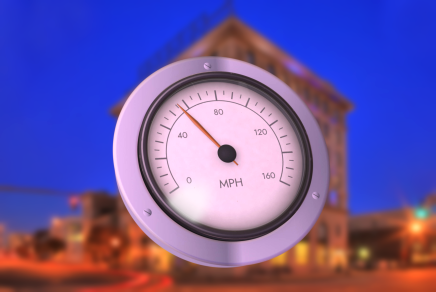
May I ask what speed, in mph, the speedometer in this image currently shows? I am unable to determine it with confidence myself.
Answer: 55 mph
